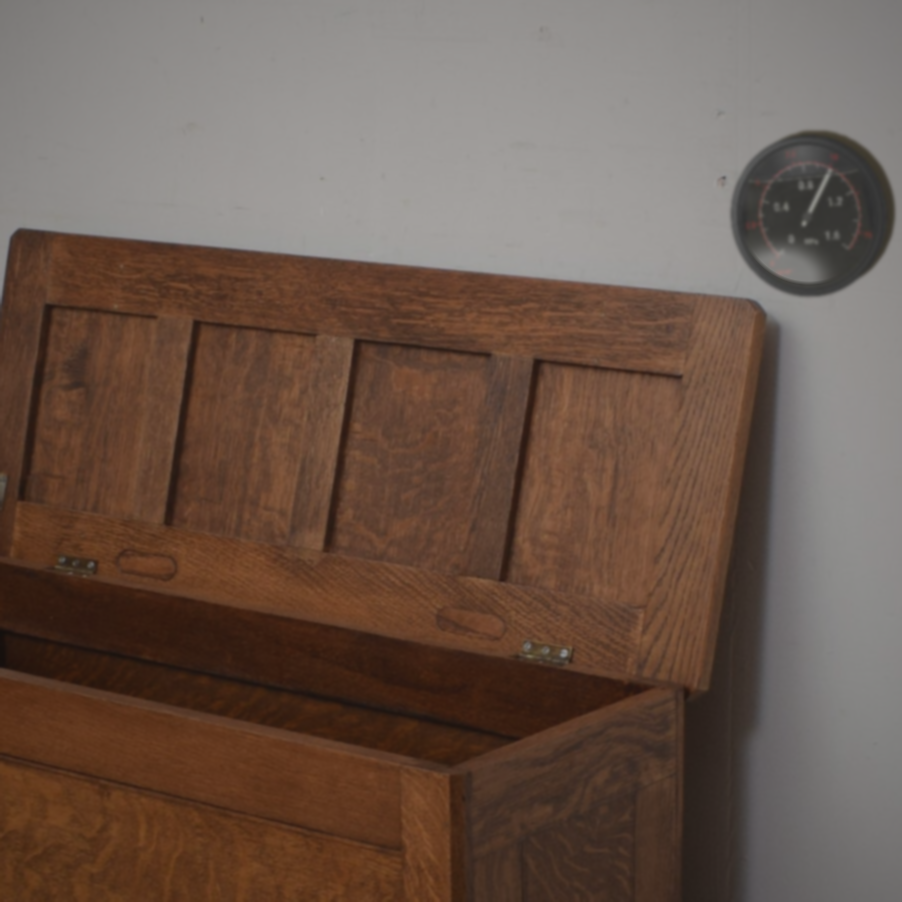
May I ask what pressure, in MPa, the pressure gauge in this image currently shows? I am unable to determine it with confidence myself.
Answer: 1 MPa
